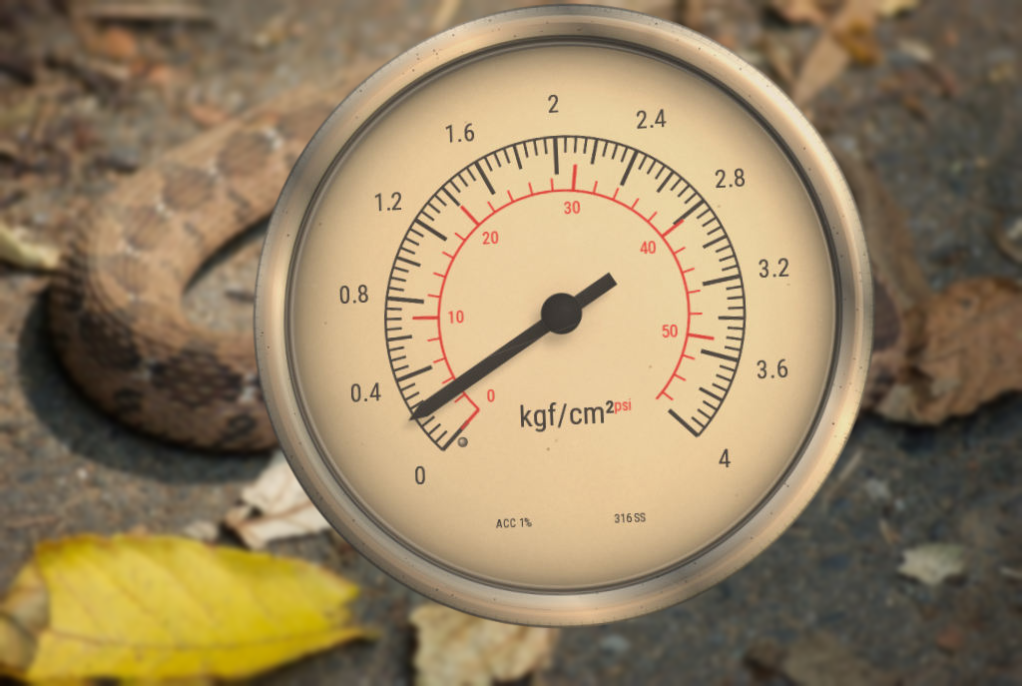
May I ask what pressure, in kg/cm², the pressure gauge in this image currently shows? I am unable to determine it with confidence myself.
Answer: 0.2 kg/cm²
